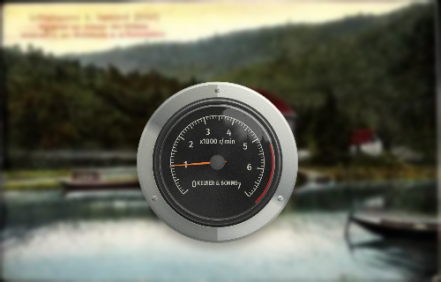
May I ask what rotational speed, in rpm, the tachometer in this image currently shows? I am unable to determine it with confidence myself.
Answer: 1000 rpm
